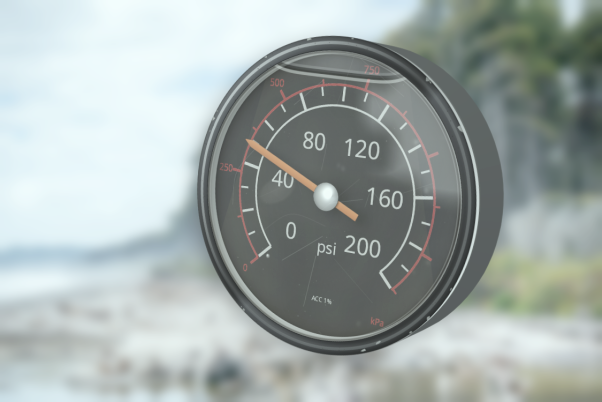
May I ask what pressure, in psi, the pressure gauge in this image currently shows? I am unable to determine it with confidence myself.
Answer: 50 psi
